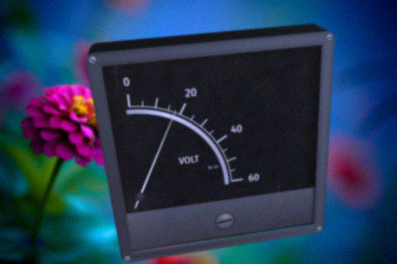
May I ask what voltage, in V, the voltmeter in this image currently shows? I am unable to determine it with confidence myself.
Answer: 17.5 V
